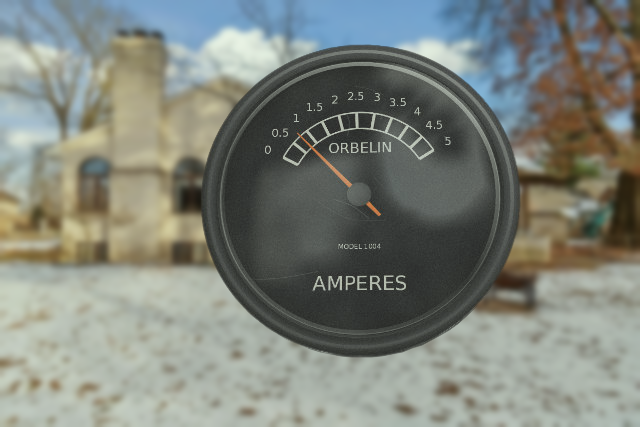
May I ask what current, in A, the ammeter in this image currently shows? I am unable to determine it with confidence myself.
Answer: 0.75 A
